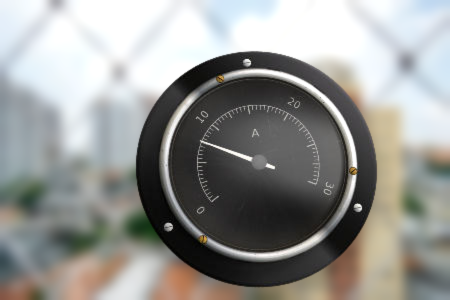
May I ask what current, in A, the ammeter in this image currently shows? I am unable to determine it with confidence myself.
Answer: 7.5 A
